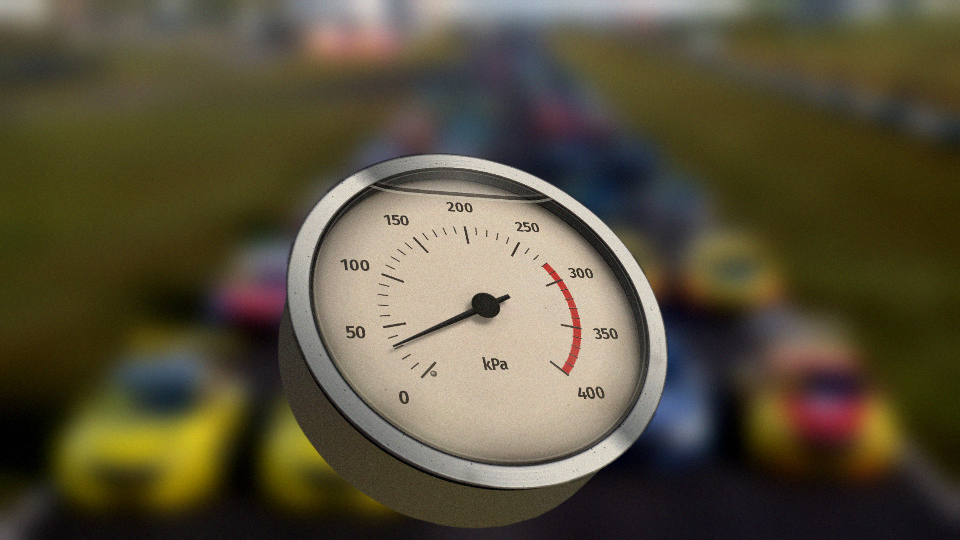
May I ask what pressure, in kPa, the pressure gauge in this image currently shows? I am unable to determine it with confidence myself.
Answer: 30 kPa
